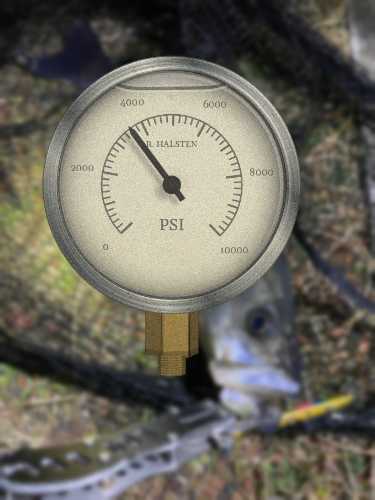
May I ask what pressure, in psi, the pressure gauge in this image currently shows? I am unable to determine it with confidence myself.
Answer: 3600 psi
